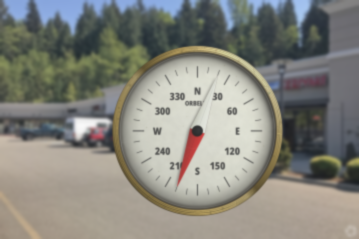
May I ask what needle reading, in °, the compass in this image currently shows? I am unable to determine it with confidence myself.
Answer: 200 °
